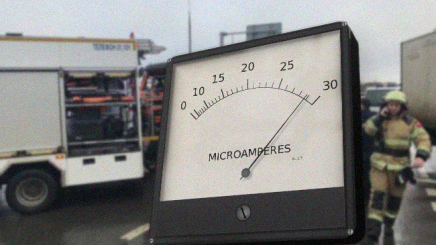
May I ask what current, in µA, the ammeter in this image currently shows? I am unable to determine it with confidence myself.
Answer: 29 µA
